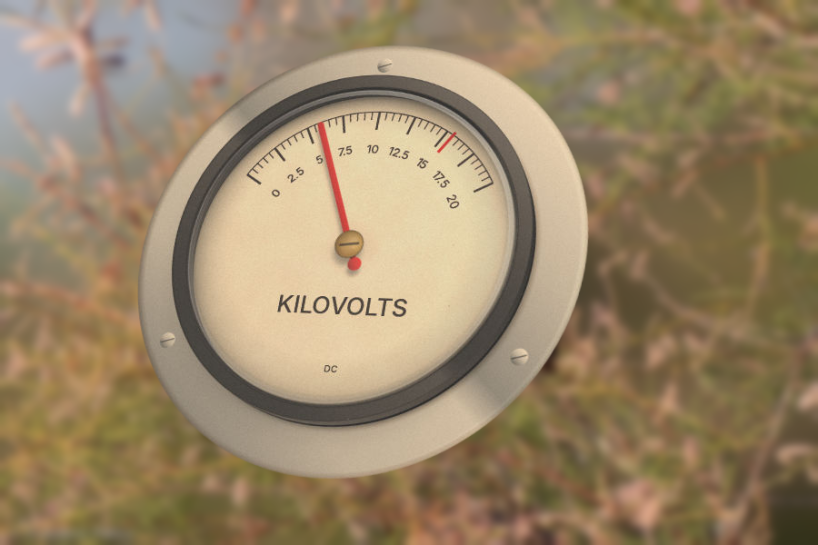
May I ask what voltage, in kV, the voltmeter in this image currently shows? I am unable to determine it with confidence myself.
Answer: 6 kV
